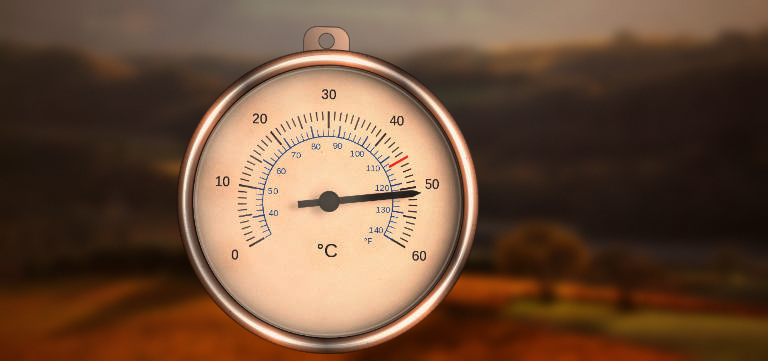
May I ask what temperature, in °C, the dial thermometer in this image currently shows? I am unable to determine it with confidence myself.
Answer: 51 °C
